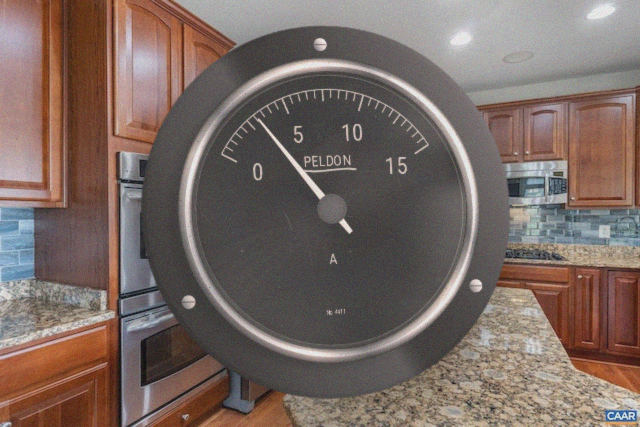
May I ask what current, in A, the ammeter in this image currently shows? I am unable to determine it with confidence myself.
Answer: 3 A
